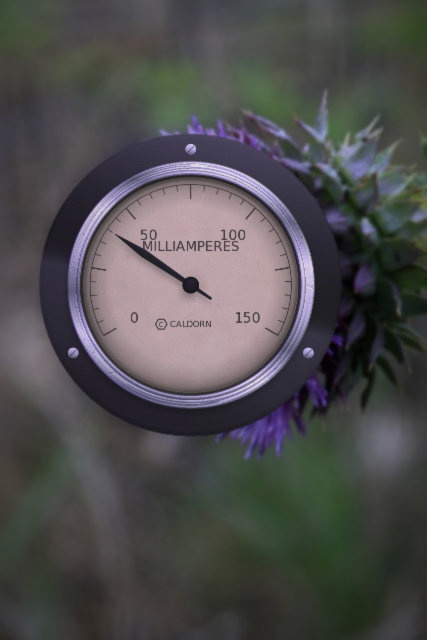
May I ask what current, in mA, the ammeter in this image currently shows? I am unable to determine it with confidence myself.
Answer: 40 mA
